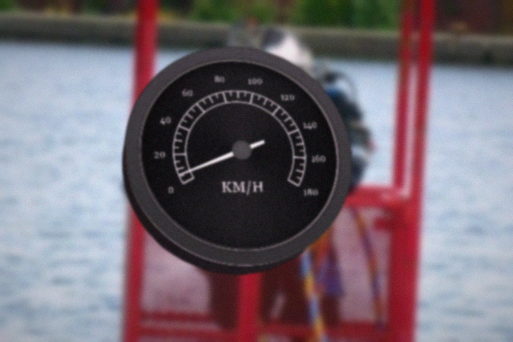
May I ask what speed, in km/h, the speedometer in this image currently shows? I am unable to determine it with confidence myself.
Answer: 5 km/h
